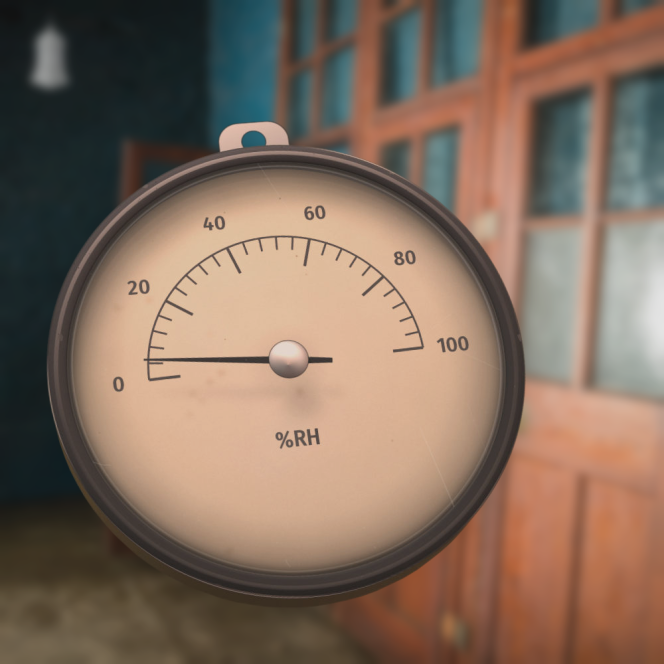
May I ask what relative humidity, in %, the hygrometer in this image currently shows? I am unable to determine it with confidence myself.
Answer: 4 %
